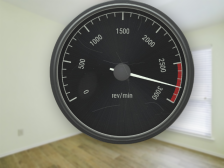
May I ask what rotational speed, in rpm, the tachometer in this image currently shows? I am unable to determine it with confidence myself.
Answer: 2800 rpm
